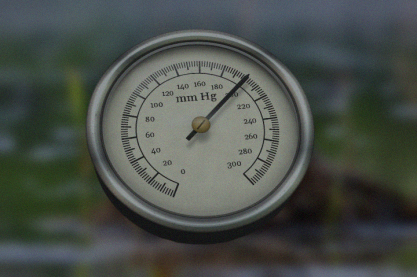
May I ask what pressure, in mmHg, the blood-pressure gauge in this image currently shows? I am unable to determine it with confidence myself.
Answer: 200 mmHg
